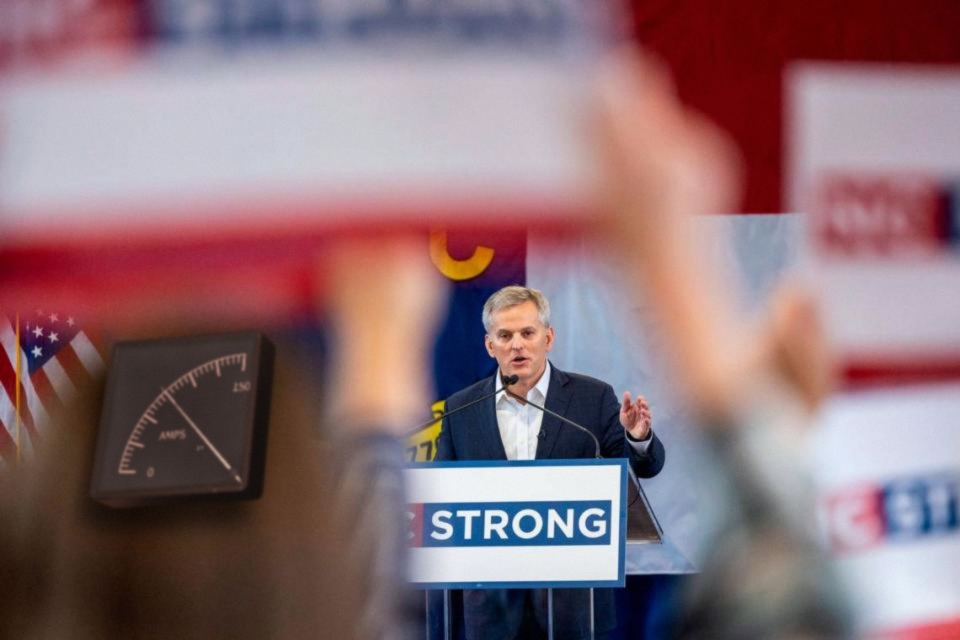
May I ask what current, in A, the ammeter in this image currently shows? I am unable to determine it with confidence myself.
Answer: 75 A
